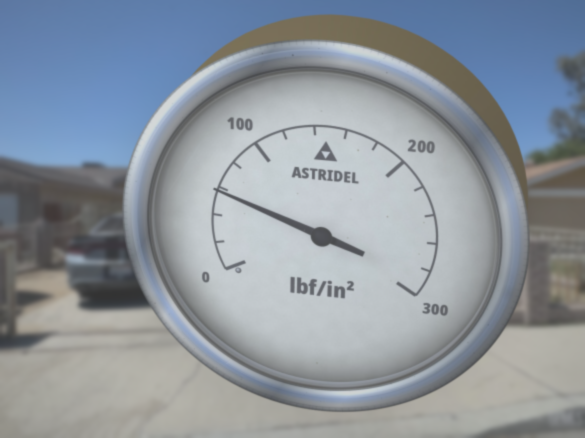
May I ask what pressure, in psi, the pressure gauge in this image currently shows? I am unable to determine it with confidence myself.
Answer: 60 psi
